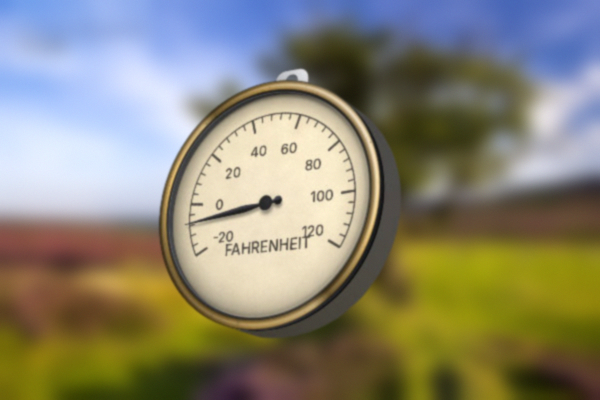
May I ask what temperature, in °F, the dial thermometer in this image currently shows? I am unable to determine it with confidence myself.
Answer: -8 °F
